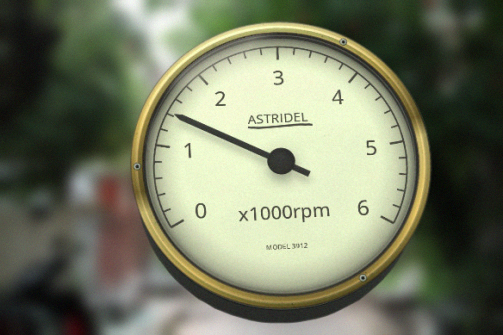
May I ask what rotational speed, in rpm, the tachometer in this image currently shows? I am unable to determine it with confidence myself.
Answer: 1400 rpm
